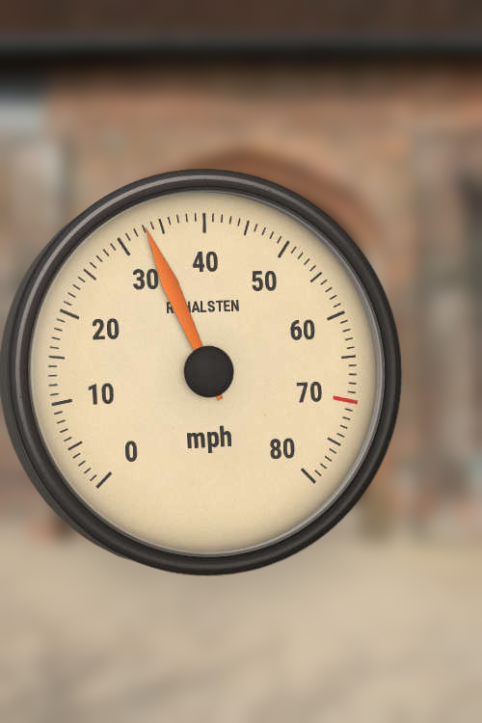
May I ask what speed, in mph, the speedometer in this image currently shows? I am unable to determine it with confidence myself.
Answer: 33 mph
